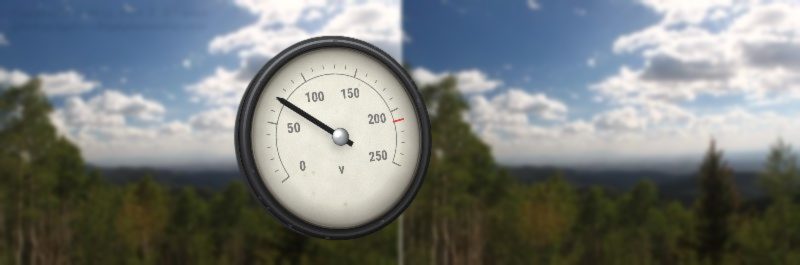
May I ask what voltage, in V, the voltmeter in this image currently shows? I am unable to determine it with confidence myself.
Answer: 70 V
